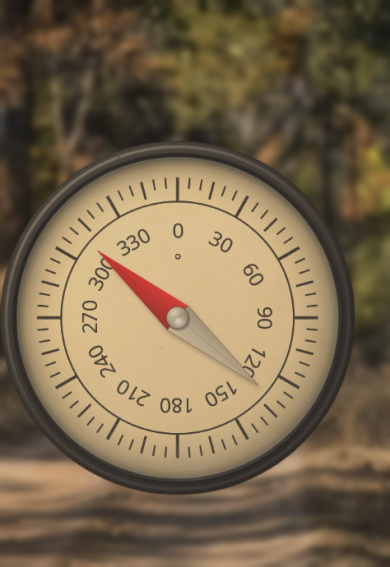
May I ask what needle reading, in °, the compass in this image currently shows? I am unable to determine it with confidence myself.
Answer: 310 °
